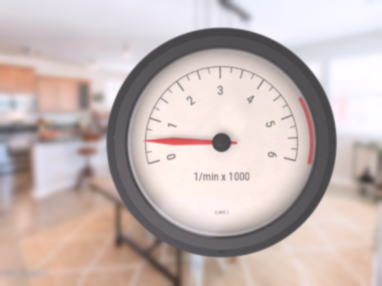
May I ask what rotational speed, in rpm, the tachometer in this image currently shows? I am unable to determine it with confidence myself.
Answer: 500 rpm
